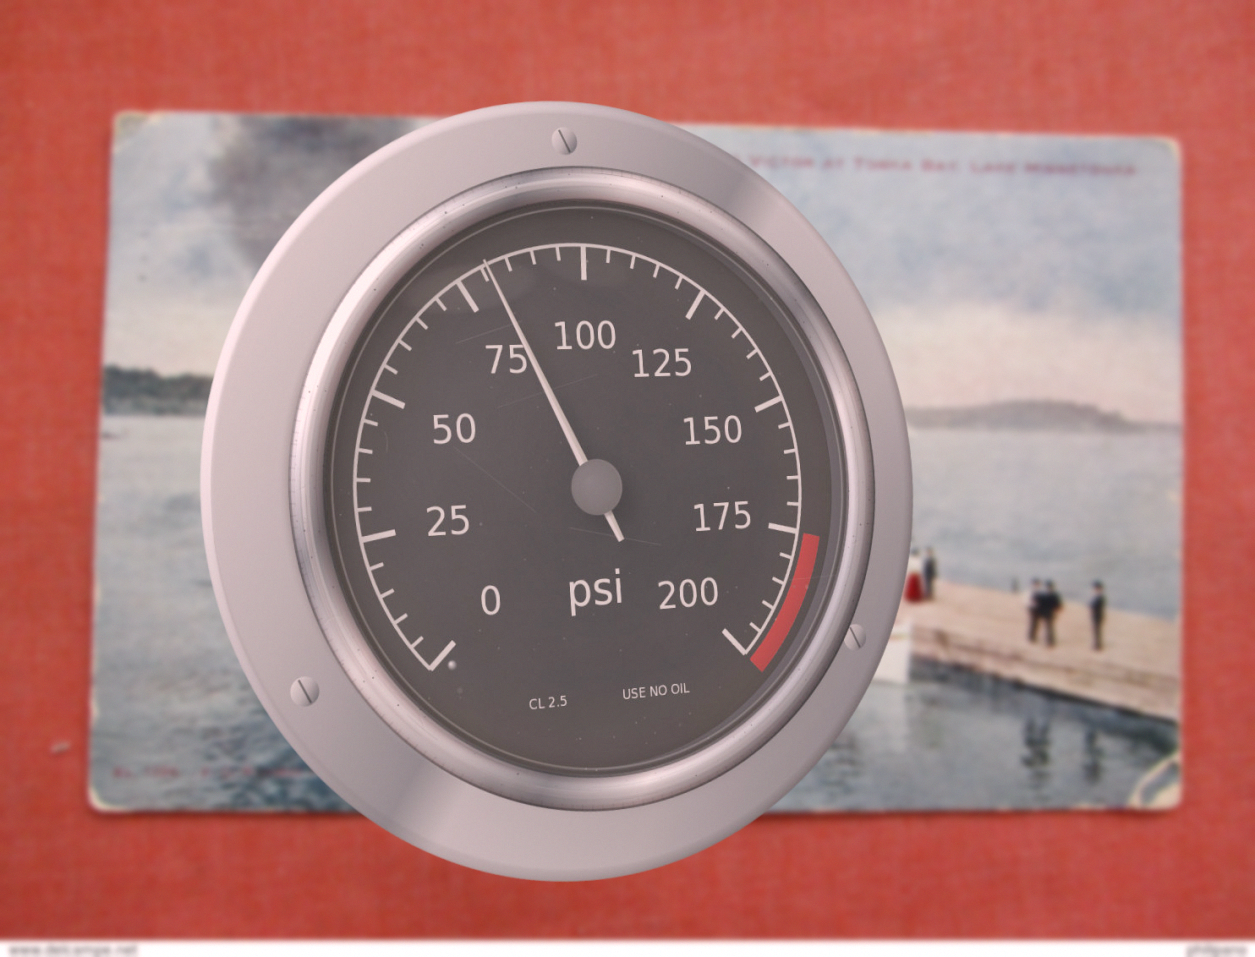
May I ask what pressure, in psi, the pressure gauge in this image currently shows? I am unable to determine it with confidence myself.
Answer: 80 psi
